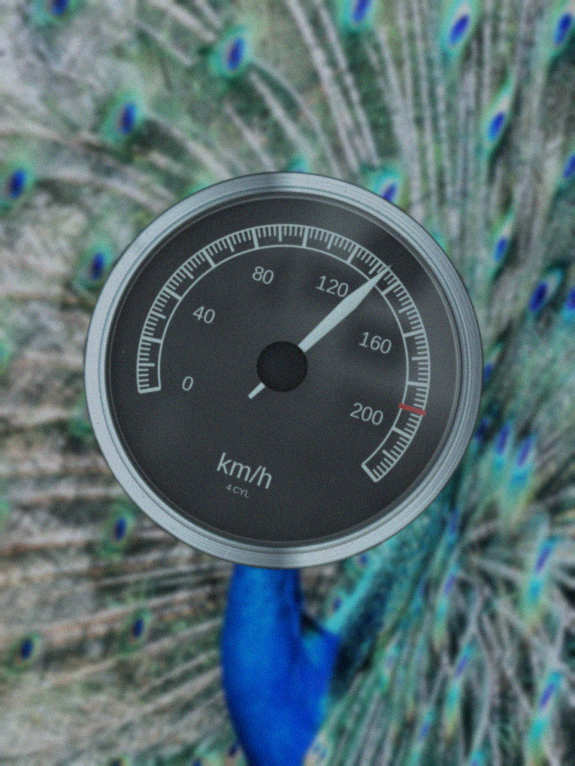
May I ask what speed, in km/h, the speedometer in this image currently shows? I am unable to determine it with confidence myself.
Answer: 134 km/h
